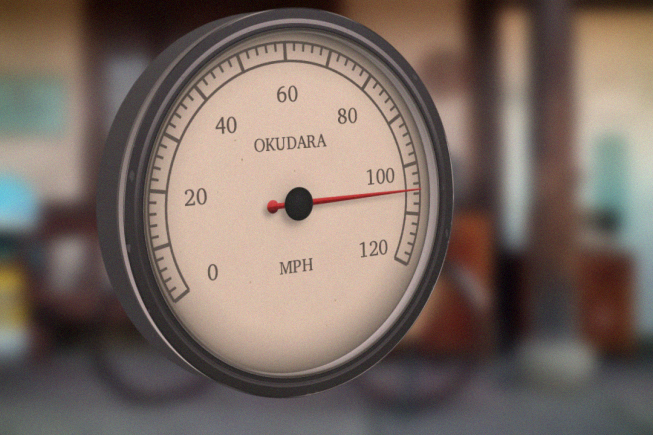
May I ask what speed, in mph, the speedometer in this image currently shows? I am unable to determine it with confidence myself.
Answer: 105 mph
